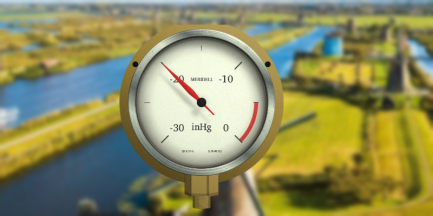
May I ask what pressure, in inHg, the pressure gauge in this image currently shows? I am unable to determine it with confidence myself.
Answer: -20 inHg
